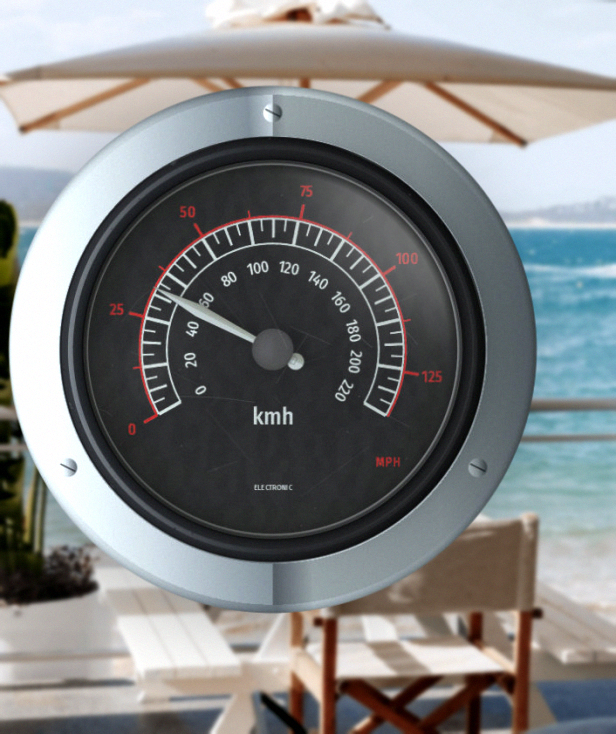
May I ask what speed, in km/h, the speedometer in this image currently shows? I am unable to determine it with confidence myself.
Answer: 52.5 km/h
